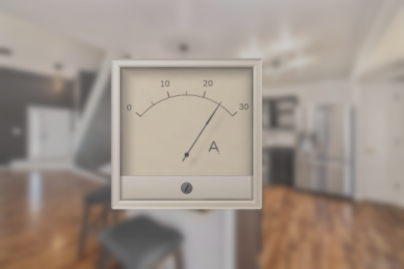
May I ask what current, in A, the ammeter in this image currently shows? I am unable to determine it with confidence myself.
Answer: 25 A
